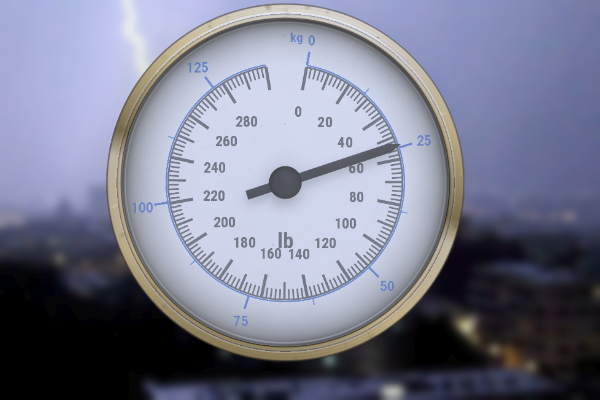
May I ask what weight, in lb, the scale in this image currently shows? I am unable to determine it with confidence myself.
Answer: 54 lb
